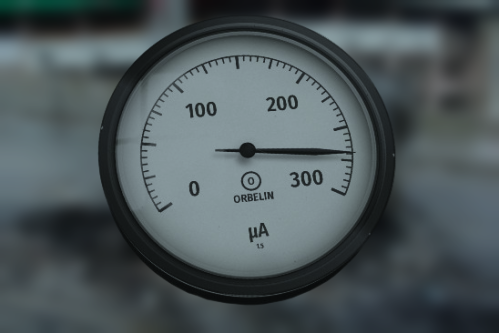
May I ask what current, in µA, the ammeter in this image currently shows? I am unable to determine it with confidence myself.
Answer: 270 µA
